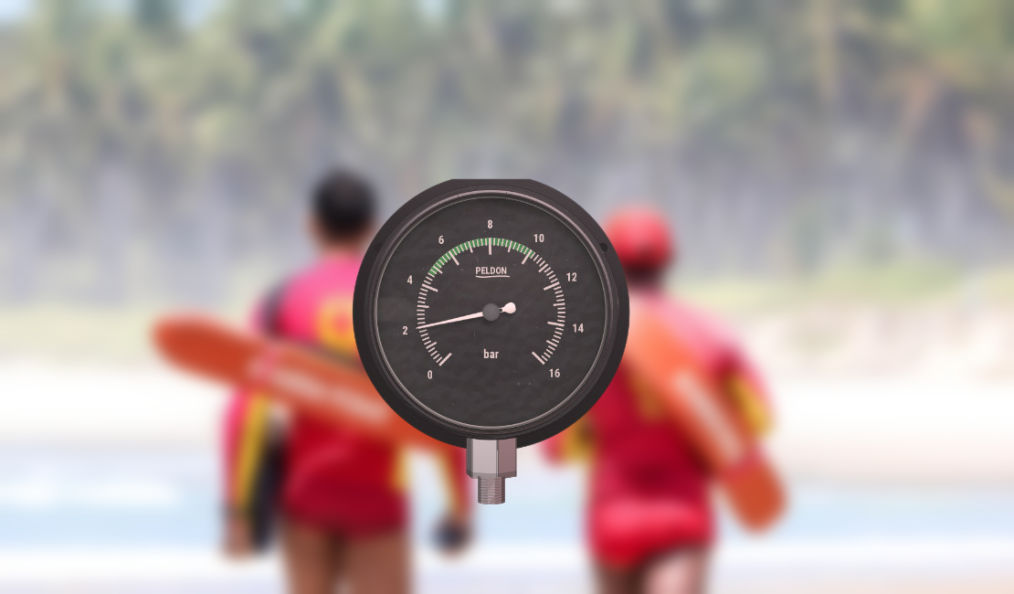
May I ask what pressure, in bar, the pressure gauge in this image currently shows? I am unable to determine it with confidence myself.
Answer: 2 bar
